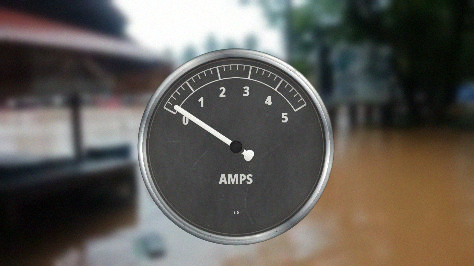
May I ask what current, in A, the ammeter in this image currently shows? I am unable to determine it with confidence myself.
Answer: 0.2 A
